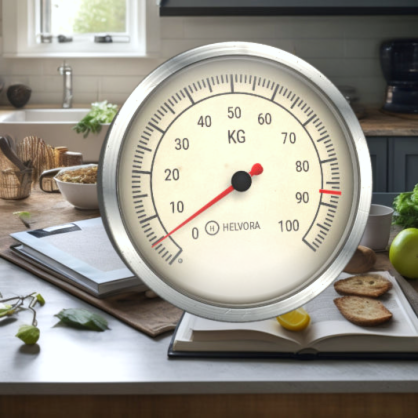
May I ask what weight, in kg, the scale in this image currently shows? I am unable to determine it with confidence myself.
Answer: 5 kg
